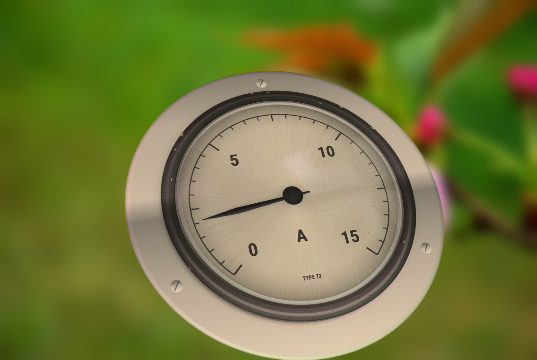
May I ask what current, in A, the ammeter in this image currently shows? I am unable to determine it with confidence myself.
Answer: 2 A
